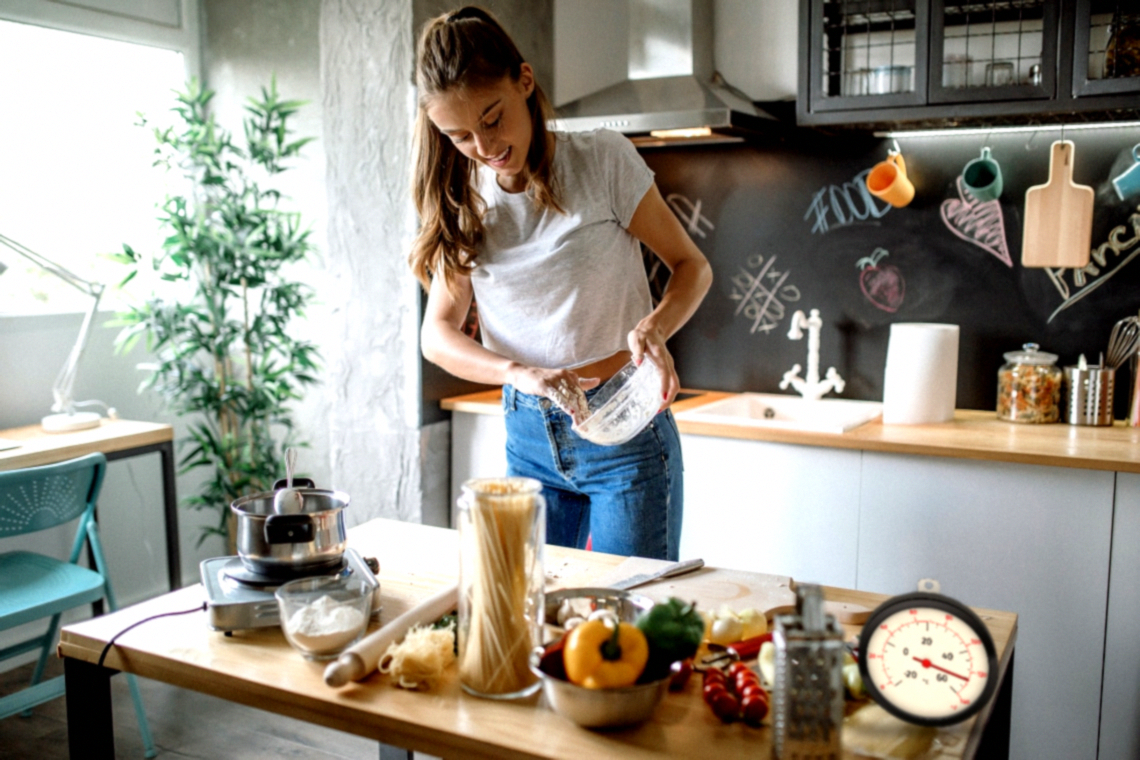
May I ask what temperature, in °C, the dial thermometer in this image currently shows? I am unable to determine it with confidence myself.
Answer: 52 °C
